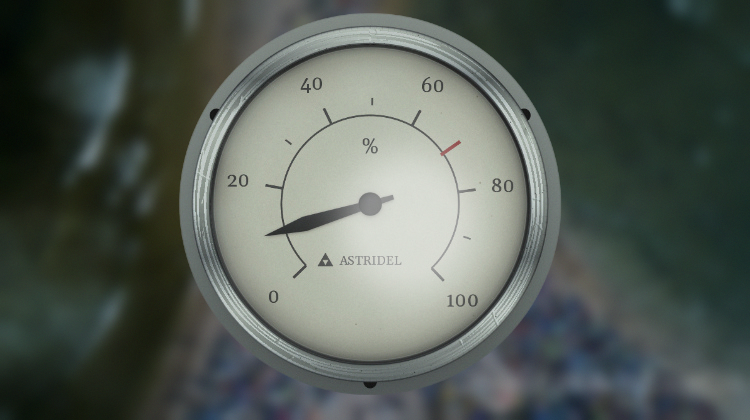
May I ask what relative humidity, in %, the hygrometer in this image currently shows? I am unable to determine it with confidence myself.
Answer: 10 %
